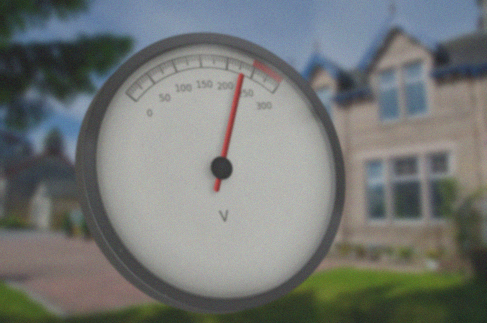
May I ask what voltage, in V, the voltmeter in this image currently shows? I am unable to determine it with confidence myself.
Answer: 225 V
